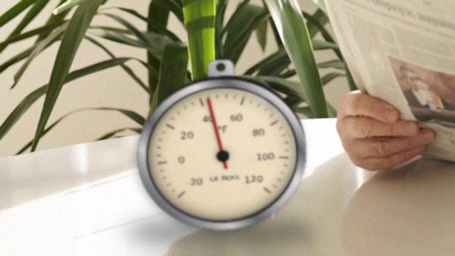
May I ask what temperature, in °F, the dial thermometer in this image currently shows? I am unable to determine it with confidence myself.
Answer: 44 °F
